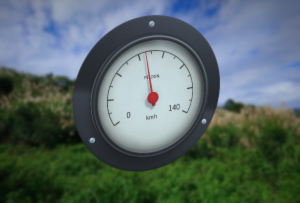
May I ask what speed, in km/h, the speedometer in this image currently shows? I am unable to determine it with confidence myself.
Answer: 65 km/h
